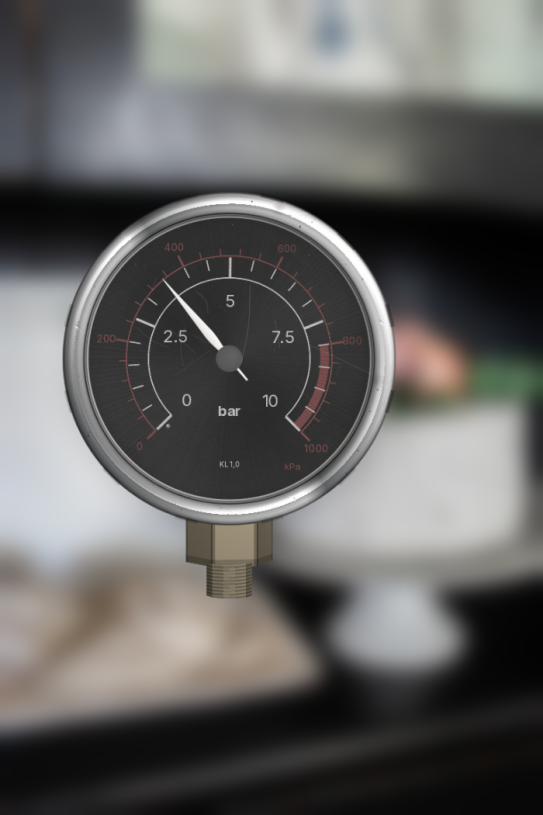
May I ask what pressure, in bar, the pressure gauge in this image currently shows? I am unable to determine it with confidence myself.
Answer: 3.5 bar
